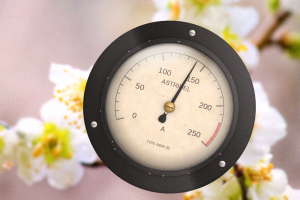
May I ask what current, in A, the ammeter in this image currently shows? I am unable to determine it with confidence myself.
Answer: 140 A
